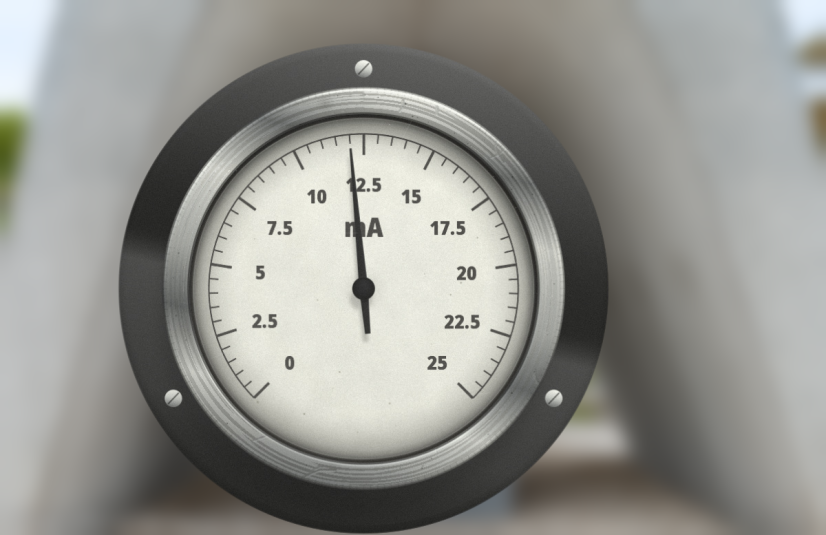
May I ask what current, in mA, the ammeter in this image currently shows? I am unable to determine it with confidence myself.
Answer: 12 mA
